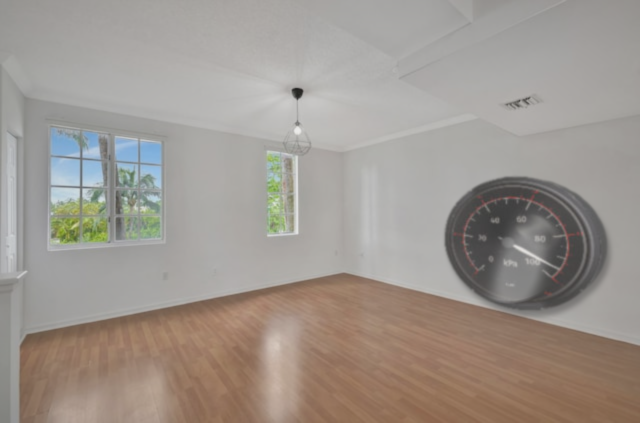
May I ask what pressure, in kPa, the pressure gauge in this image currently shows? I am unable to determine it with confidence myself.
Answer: 95 kPa
